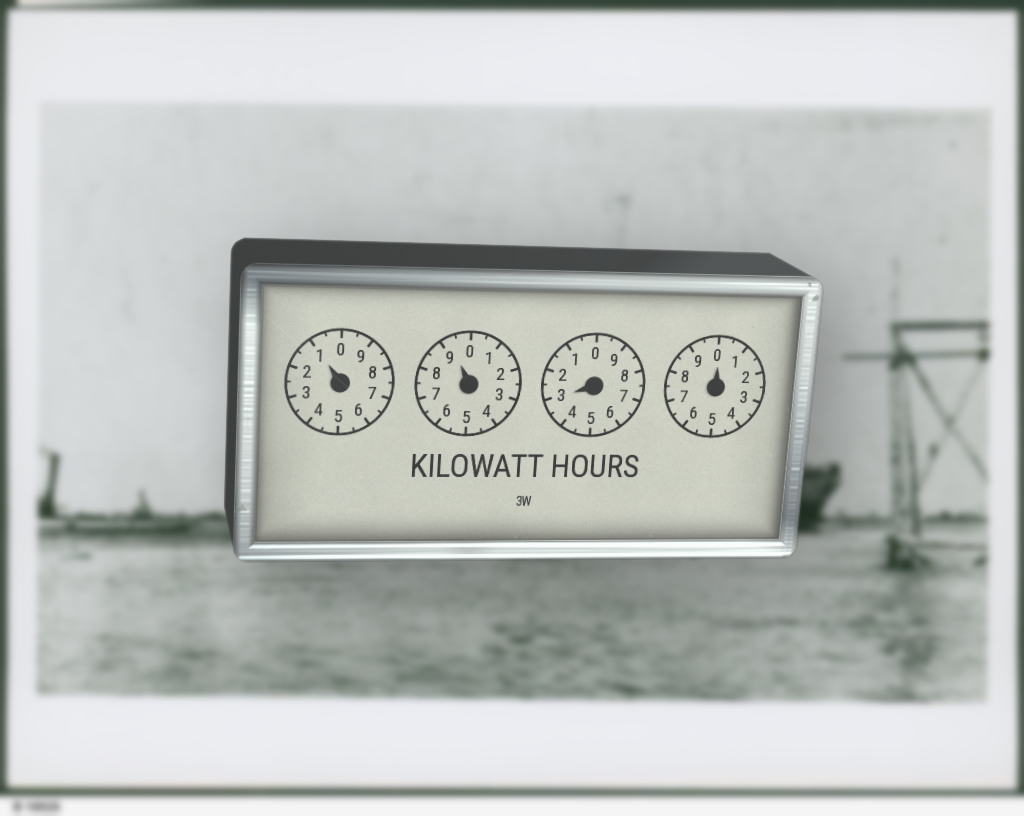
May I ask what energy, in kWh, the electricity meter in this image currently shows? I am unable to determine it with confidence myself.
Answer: 930 kWh
